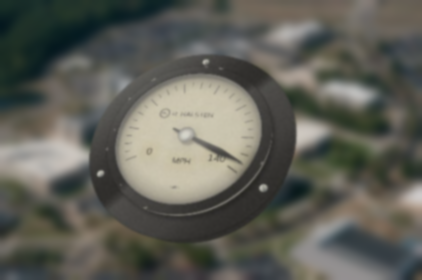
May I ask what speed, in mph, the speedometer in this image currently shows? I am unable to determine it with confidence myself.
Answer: 135 mph
